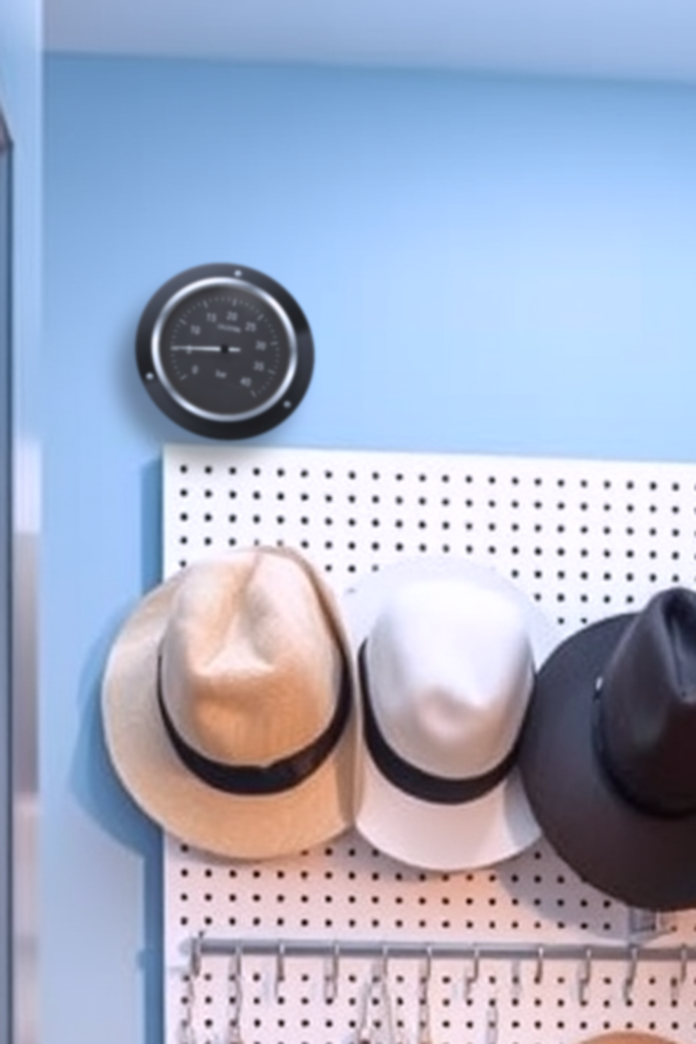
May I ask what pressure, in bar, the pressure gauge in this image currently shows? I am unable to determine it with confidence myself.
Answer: 5 bar
